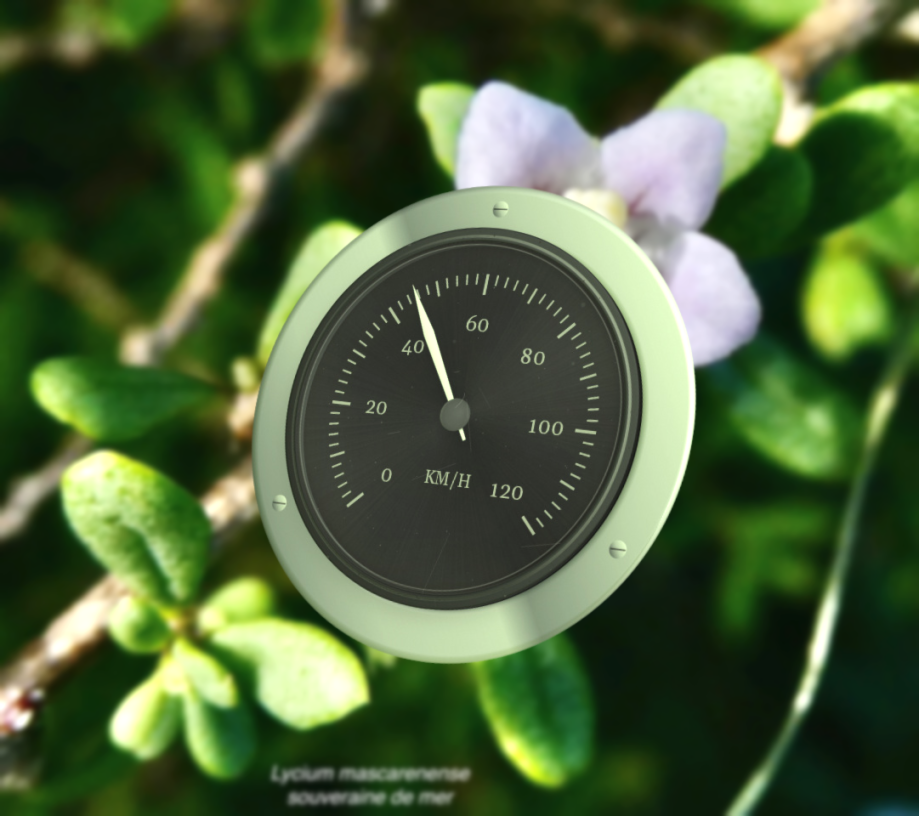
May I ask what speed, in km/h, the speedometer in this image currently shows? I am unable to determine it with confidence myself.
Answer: 46 km/h
